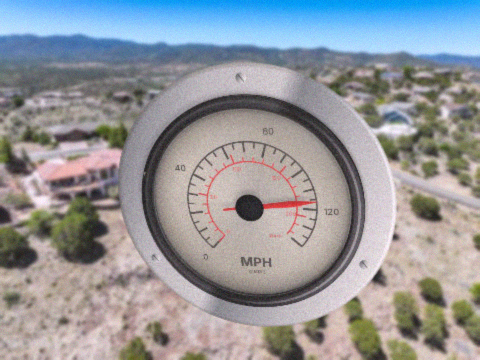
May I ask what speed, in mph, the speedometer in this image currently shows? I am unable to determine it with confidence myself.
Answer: 115 mph
